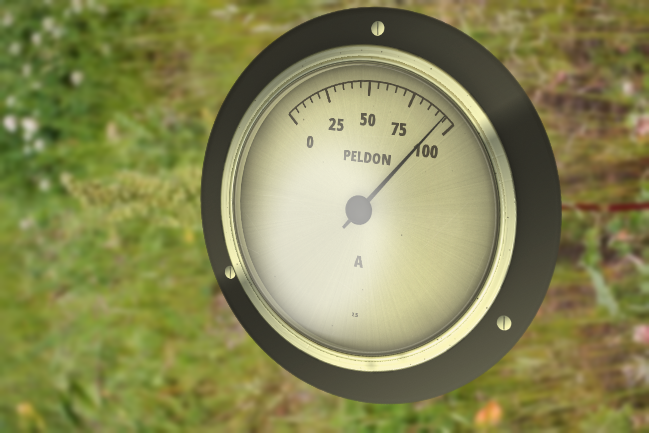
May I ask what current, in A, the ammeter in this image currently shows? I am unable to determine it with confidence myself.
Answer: 95 A
